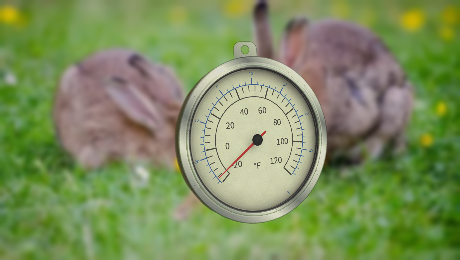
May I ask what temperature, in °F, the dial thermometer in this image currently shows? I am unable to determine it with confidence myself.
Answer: -16 °F
